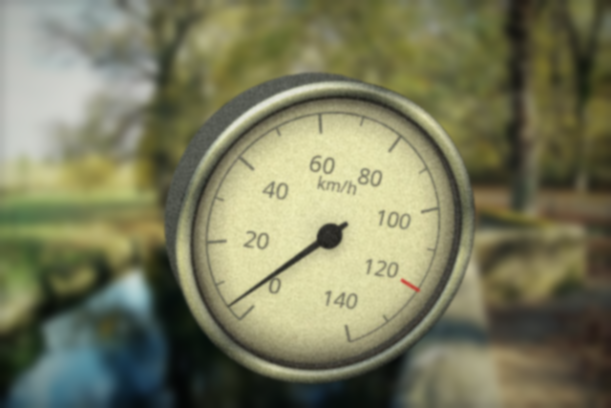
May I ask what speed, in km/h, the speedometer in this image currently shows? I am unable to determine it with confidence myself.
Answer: 5 km/h
